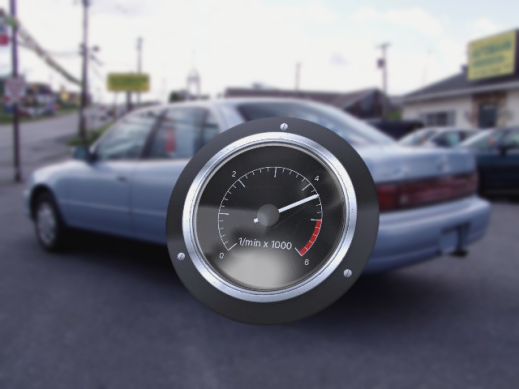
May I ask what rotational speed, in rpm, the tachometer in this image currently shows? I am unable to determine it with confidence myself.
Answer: 4400 rpm
